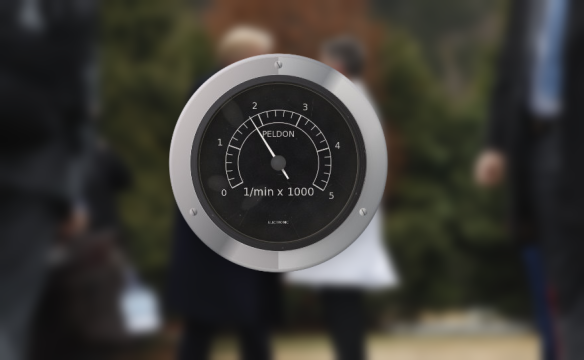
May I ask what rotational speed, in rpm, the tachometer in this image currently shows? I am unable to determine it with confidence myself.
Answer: 1800 rpm
